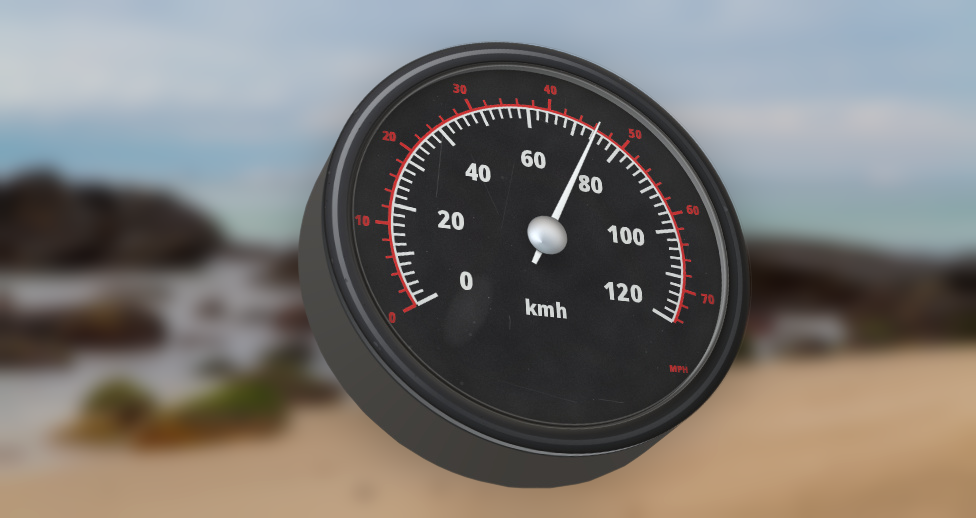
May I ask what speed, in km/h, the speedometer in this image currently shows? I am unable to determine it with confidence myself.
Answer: 74 km/h
